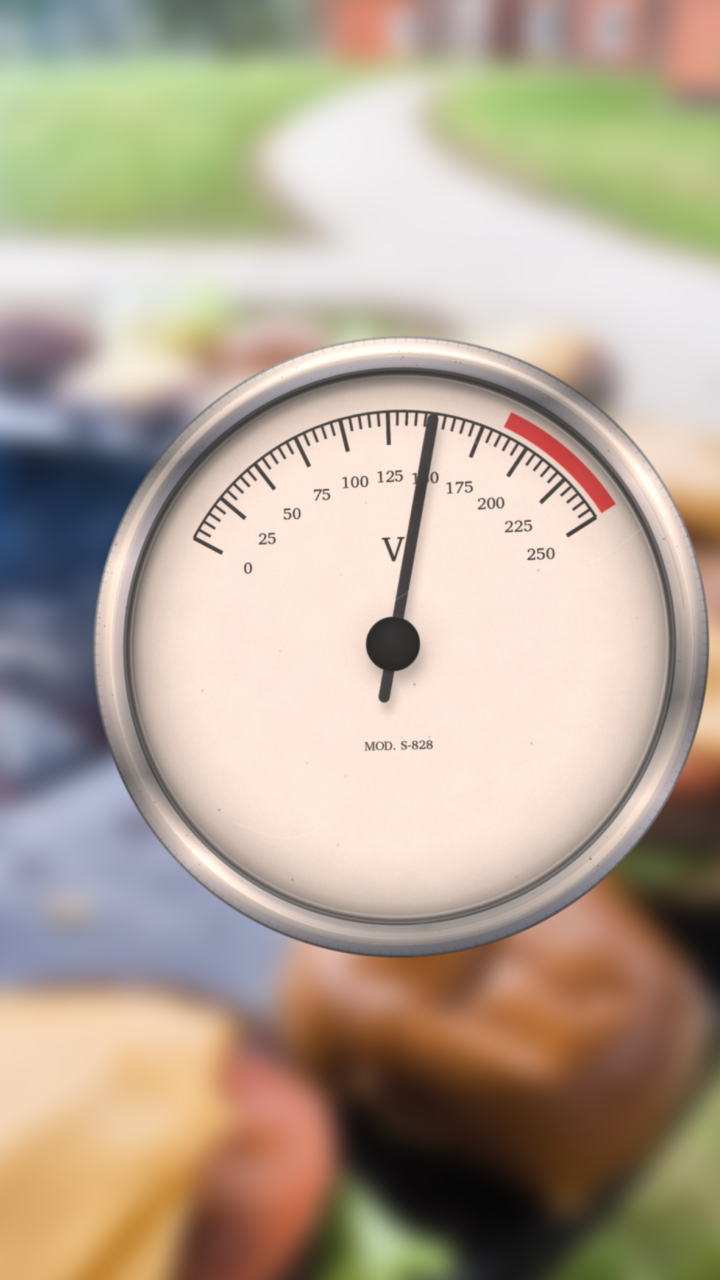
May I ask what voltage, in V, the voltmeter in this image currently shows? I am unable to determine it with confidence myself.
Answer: 150 V
